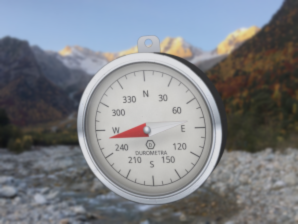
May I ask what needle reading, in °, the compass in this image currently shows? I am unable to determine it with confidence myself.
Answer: 260 °
